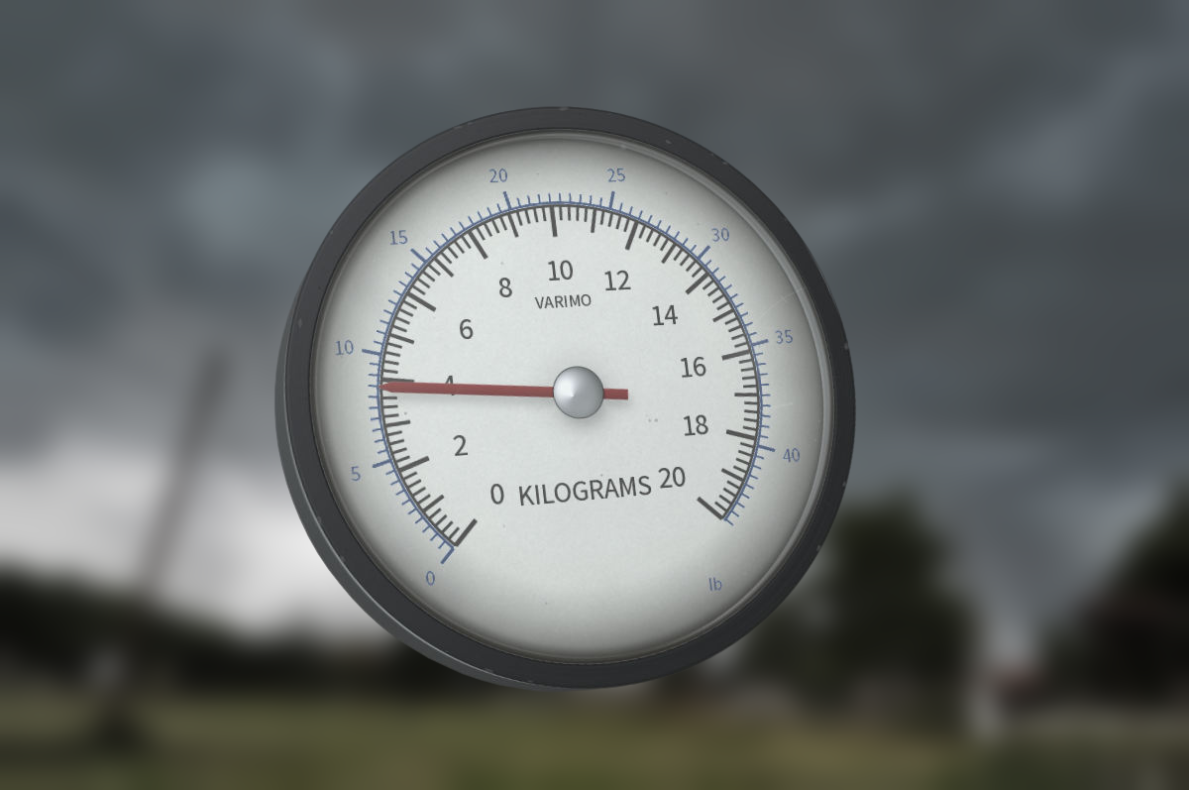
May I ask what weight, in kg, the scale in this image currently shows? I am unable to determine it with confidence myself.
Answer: 3.8 kg
